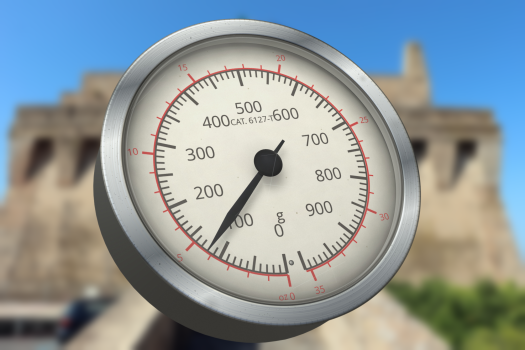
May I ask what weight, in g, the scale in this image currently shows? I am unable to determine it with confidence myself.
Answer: 120 g
